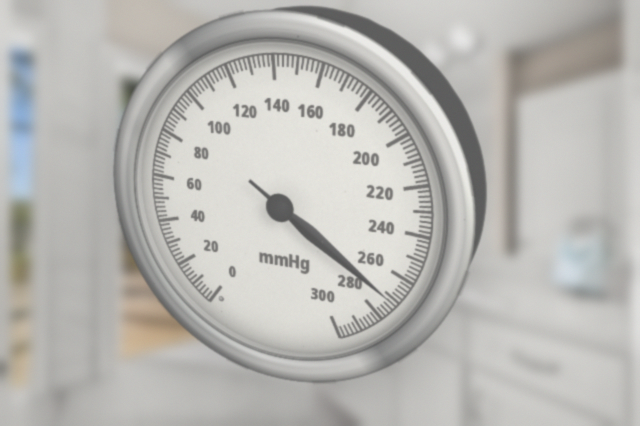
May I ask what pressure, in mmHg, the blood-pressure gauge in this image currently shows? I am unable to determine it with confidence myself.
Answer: 270 mmHg
